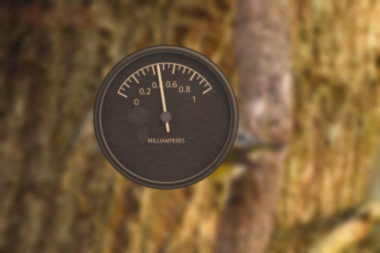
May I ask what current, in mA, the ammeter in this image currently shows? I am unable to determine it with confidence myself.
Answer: 0.45 mA
